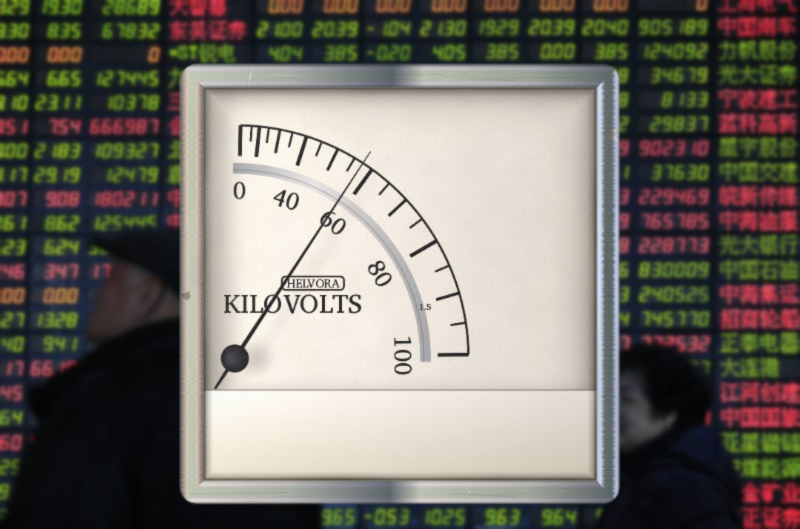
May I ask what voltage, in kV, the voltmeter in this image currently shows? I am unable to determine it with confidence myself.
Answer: 57.5 kV
